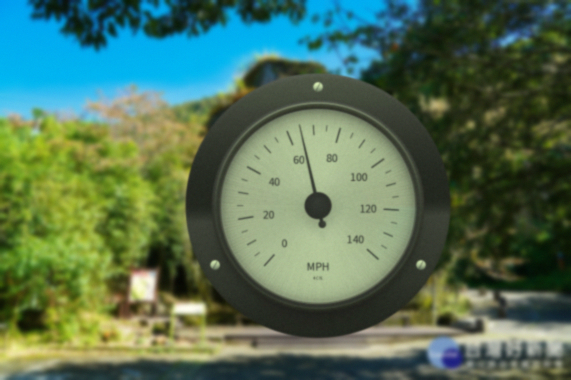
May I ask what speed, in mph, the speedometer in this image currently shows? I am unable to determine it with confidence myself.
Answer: 65 mph
